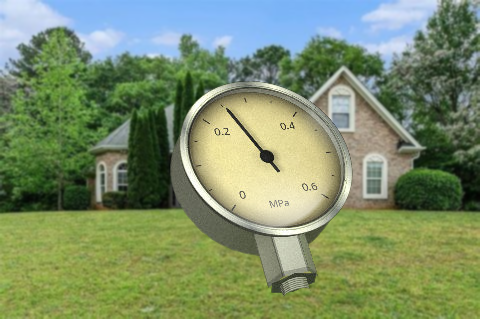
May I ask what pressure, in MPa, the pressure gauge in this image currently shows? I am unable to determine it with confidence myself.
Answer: 0.25 MPa
